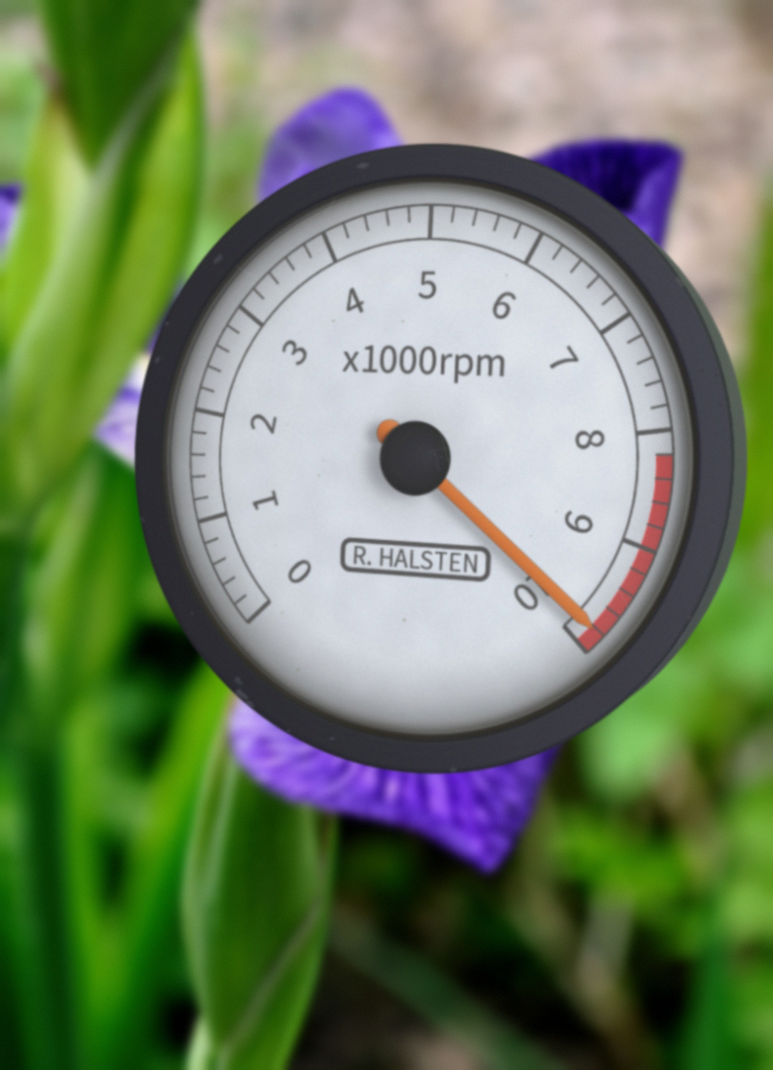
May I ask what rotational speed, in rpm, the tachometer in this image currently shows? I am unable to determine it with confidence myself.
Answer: 9800 rpm
